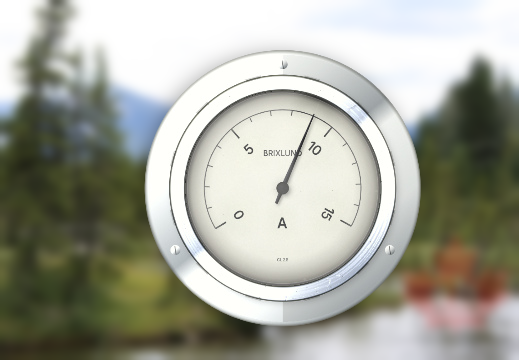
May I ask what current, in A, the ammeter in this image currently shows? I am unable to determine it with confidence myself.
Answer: 9 A
